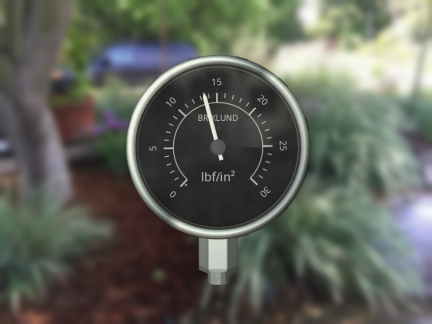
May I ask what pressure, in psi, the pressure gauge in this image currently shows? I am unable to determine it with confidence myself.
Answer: 13.5 psi
